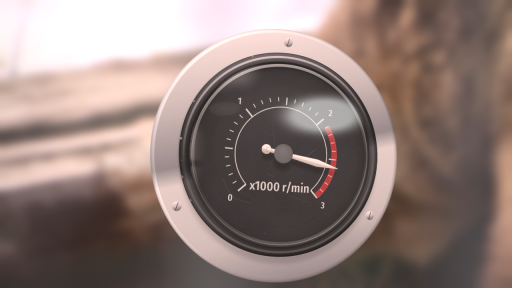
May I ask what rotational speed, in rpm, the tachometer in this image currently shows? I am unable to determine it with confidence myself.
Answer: 2600 rpm
